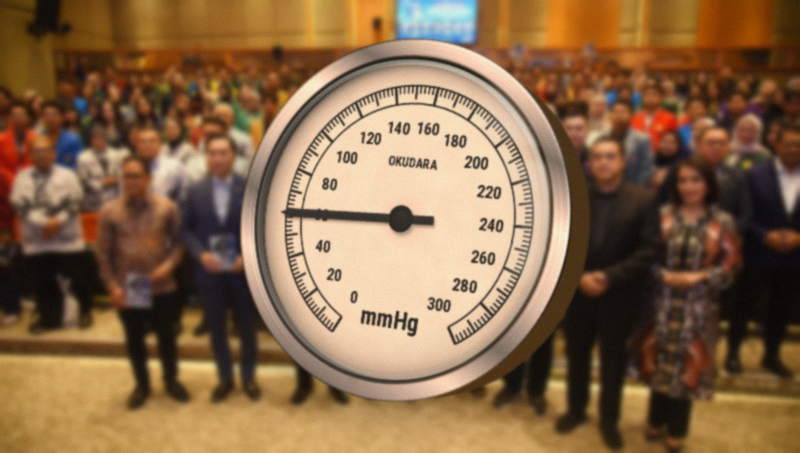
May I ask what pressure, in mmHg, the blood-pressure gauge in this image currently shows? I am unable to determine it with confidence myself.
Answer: 60 mmHg
